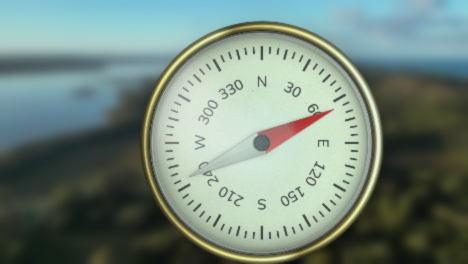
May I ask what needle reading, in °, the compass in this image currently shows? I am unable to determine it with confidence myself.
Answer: 65 °
